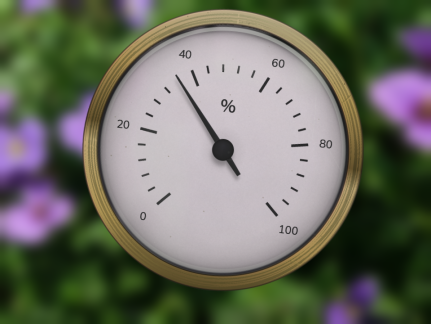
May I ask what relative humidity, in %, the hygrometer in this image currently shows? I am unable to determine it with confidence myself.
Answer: 36 %
